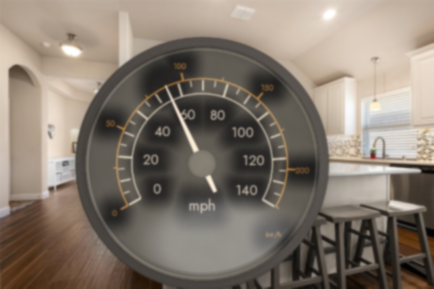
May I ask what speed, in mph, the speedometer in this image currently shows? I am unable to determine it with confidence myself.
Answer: 55 mph
